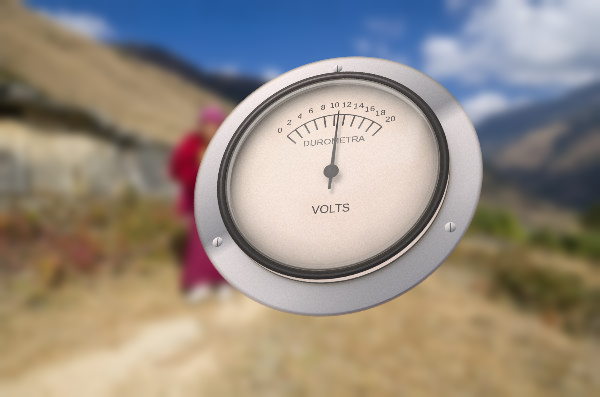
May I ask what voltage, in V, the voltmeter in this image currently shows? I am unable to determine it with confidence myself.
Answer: 11 V
